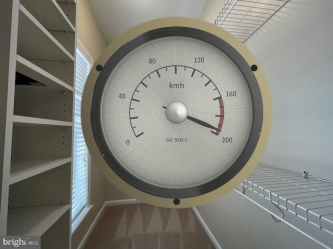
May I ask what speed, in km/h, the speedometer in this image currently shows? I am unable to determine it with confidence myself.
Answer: 195 km/h
